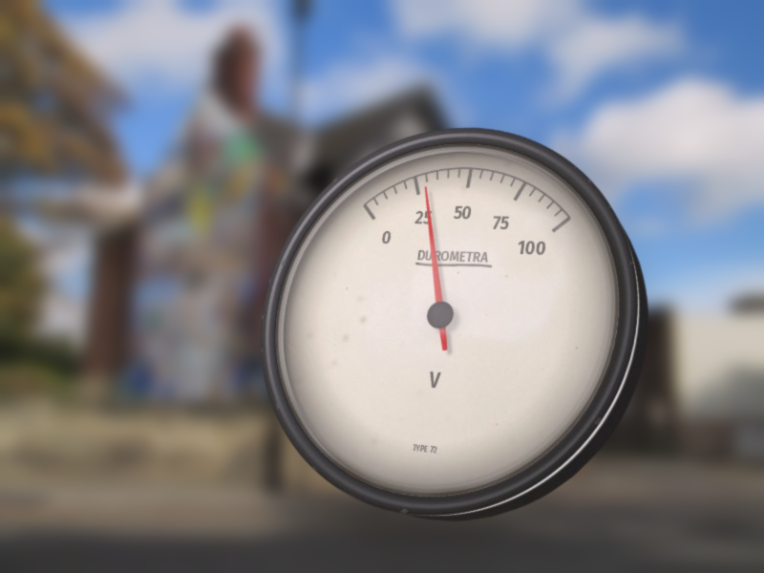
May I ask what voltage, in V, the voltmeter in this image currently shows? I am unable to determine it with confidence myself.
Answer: 30 V
